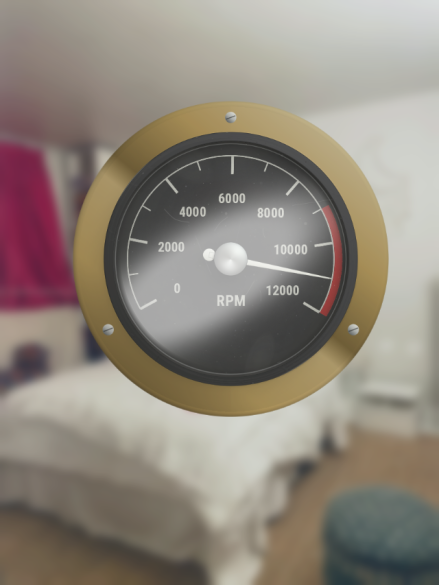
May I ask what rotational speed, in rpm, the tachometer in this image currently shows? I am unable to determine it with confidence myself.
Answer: 11000 rpm
